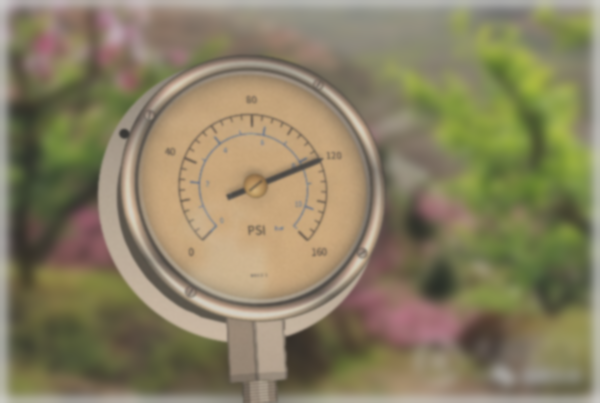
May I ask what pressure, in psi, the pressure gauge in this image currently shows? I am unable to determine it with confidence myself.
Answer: 120 psi
